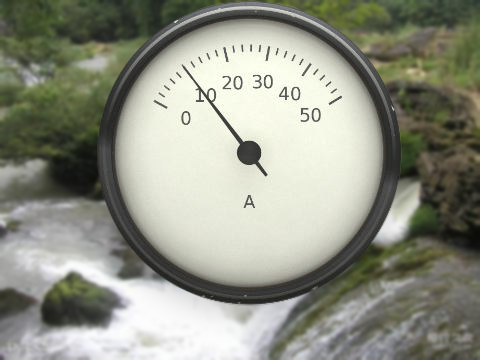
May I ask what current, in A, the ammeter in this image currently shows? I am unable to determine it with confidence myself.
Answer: 10 A
